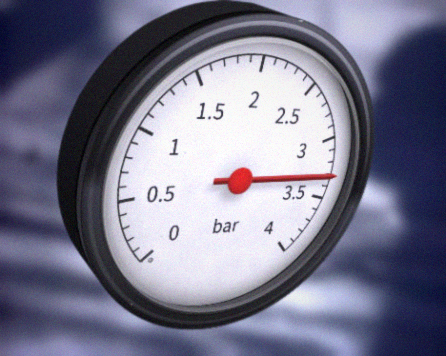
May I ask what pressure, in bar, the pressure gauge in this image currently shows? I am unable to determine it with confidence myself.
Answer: 3.3 bar
